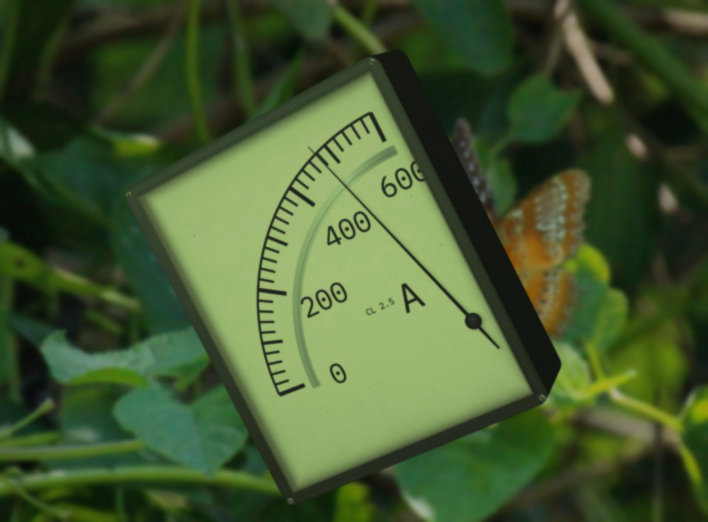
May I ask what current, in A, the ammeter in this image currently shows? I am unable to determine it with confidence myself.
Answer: 480 A
